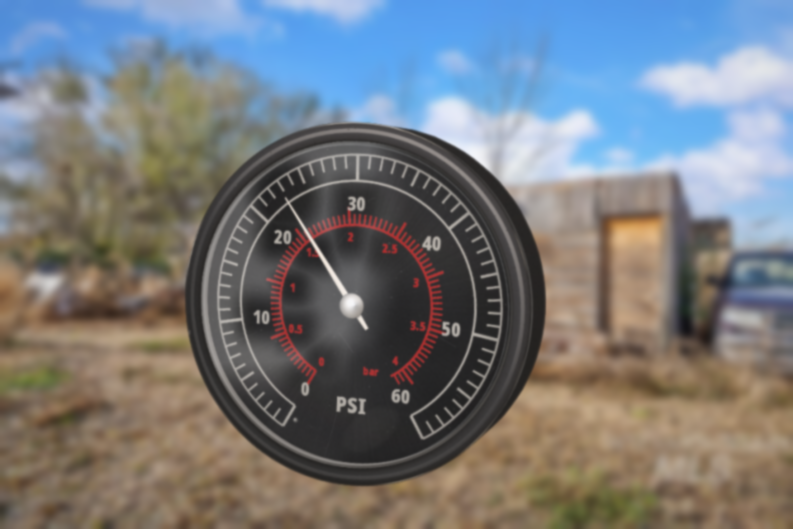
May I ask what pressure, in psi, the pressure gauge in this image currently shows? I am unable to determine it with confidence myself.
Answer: 23 psi
